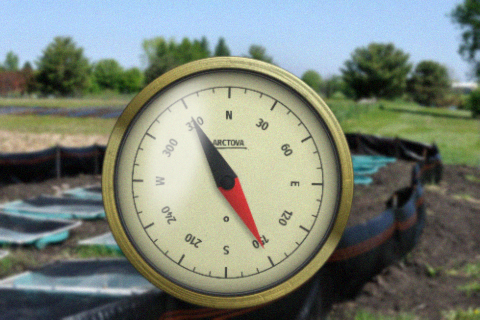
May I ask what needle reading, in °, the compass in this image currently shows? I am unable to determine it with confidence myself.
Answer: 150 °
